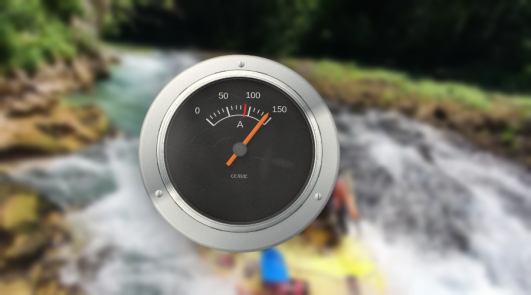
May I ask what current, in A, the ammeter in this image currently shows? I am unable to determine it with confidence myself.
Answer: 140 A
